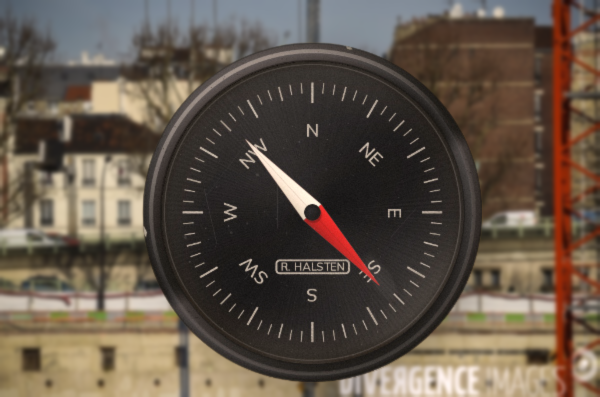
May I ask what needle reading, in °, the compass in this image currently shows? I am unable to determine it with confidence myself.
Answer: 137.5 °
